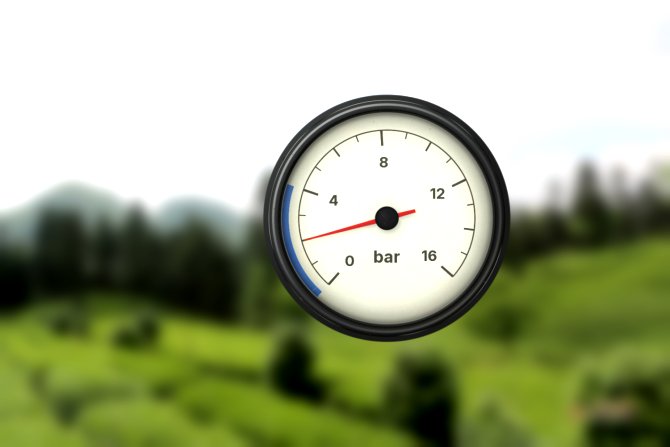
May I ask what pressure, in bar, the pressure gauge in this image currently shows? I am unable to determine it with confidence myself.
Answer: 2 bar
